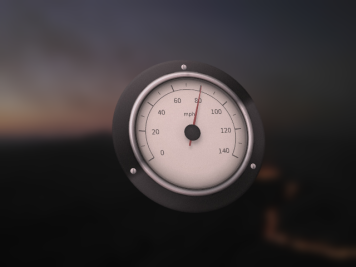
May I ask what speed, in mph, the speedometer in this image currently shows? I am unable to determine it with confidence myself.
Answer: 80 mph
